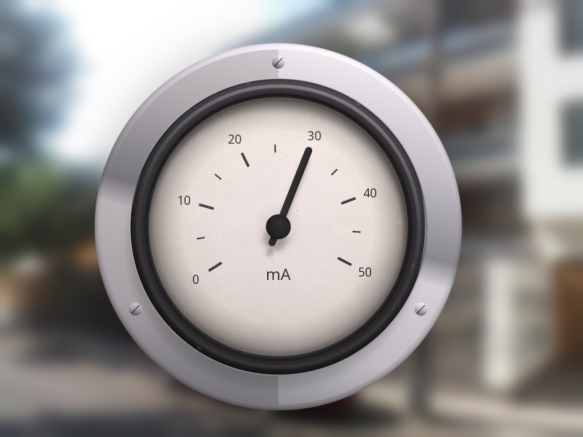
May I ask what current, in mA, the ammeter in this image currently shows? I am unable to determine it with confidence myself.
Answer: 30 mA
